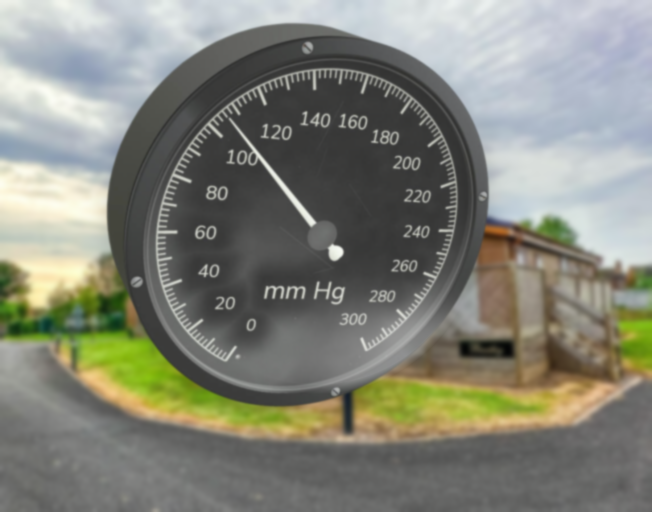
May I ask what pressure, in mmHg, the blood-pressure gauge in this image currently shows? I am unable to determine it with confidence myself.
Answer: 106 mmHg
